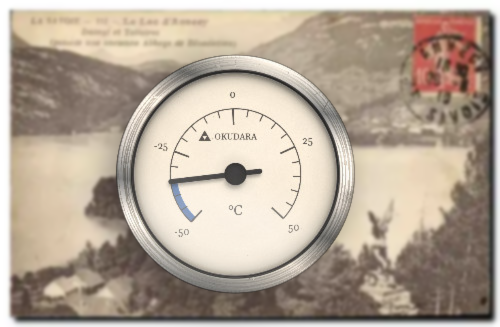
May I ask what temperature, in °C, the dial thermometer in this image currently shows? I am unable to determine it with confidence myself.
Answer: -35 °C
